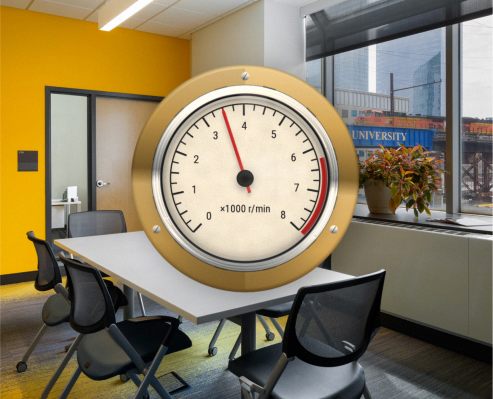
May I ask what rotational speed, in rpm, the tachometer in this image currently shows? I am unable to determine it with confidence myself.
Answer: 3500 rpm
